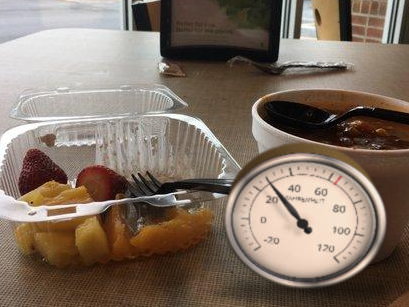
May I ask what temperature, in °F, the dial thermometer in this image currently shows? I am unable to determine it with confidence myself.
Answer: 28 °F
